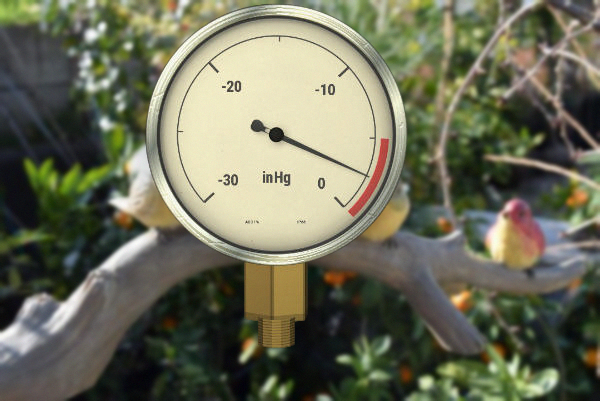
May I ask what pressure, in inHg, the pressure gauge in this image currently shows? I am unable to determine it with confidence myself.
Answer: -2.5 inHg
